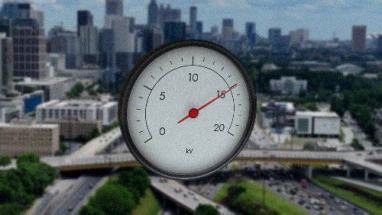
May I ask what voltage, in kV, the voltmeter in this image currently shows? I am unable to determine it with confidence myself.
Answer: 15 kV
